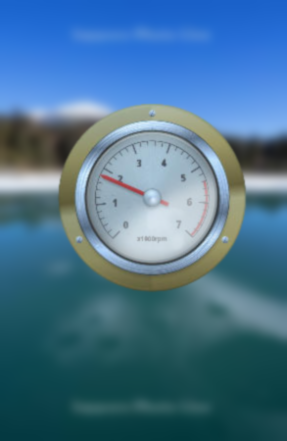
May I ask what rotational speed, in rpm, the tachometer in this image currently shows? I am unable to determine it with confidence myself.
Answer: 1800 rpm
